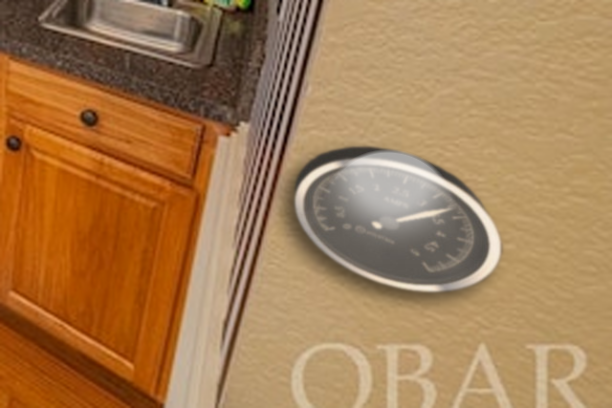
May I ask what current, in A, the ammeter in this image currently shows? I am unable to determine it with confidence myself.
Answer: 3.25 A
